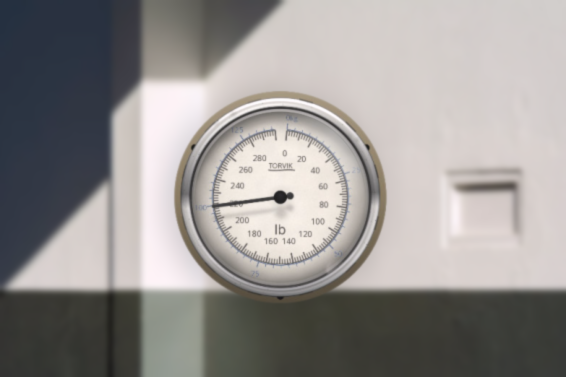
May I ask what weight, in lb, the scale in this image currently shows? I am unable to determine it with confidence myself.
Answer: 220 lb
